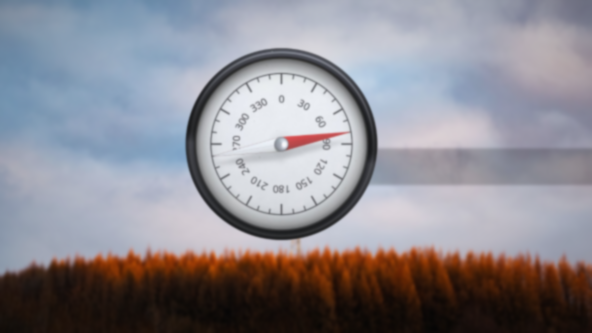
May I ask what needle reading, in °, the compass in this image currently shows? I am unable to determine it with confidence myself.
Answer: 80 °
